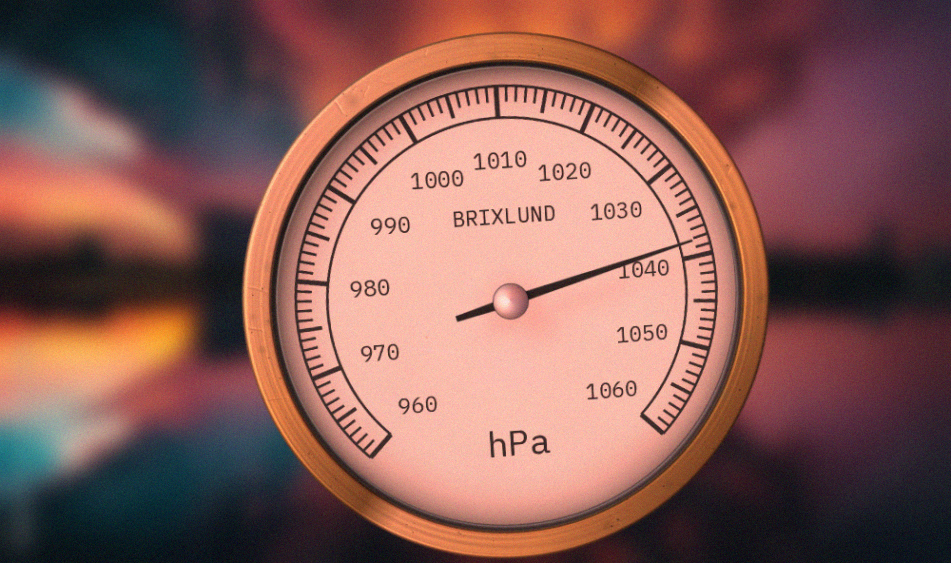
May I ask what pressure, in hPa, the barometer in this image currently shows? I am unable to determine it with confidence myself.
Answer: 1038 hPa
